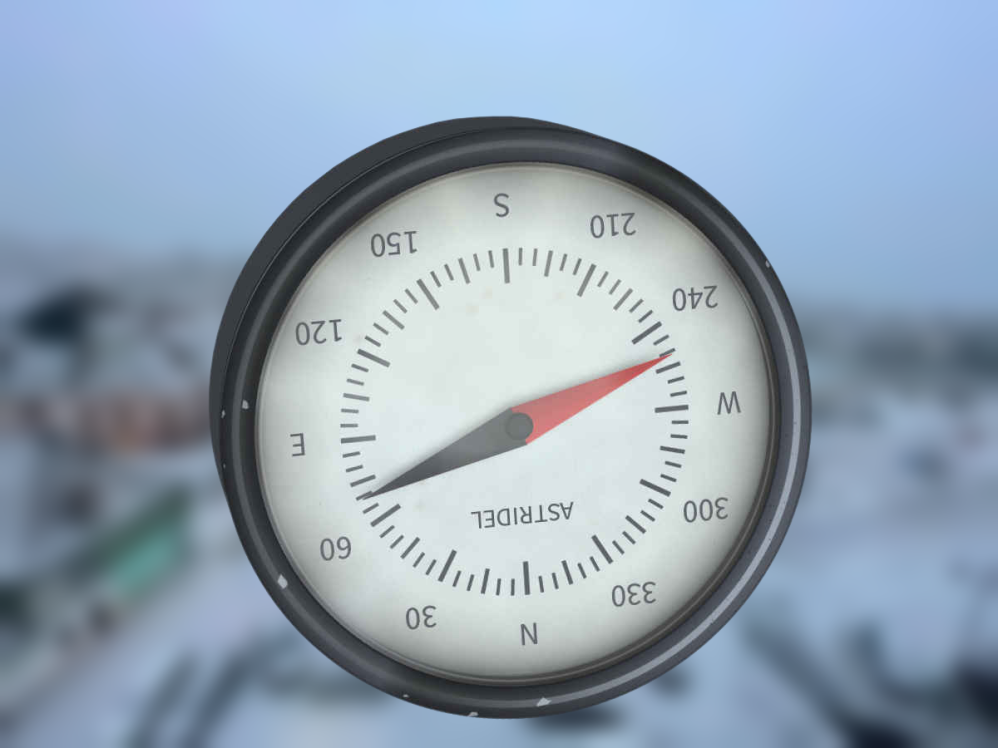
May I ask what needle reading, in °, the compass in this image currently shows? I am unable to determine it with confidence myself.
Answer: 250 °
